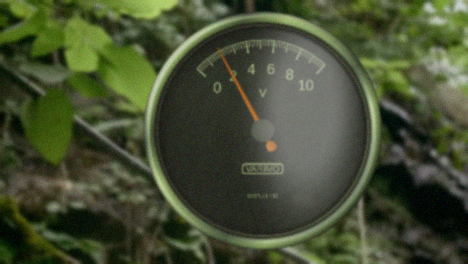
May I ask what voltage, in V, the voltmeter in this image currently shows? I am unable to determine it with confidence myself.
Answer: 2 V
